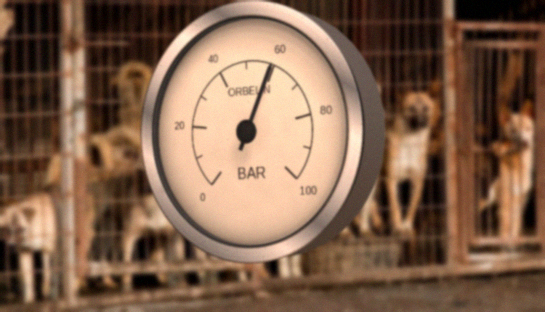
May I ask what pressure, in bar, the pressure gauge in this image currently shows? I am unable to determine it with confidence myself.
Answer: 60 bar
